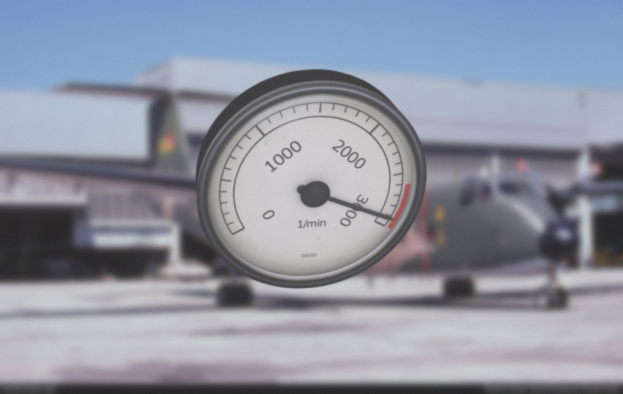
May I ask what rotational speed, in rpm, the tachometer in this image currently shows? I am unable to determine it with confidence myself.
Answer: 2900 rpm
